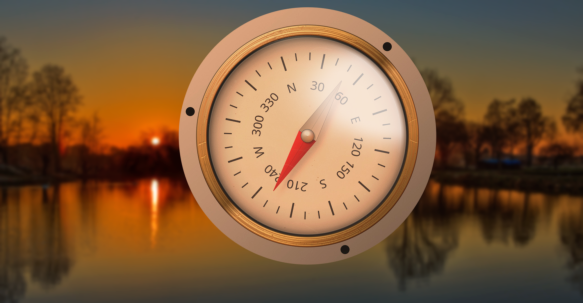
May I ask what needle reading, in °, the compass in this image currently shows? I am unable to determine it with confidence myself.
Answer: 230 °
